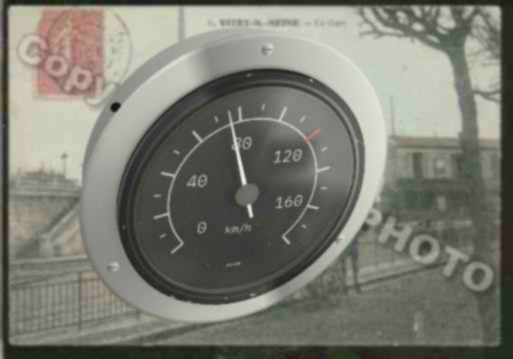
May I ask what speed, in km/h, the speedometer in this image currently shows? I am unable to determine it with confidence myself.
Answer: 75 km/h
